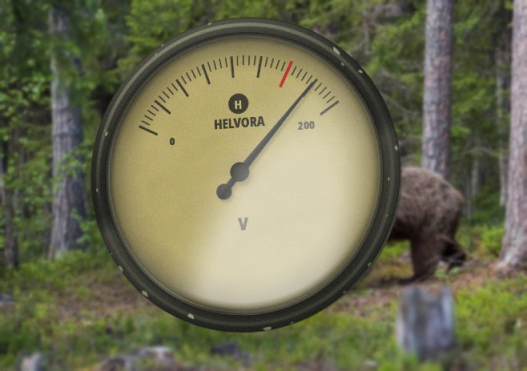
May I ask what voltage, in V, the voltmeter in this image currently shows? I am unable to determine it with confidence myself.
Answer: 175 V
